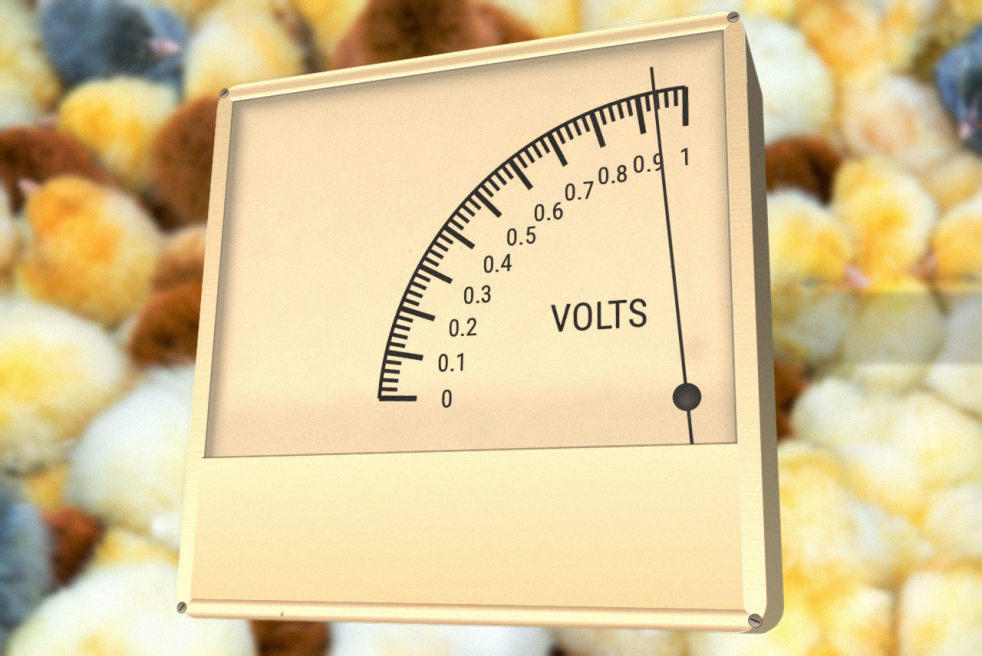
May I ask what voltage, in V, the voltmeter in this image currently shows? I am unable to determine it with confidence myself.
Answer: 0.94 V
